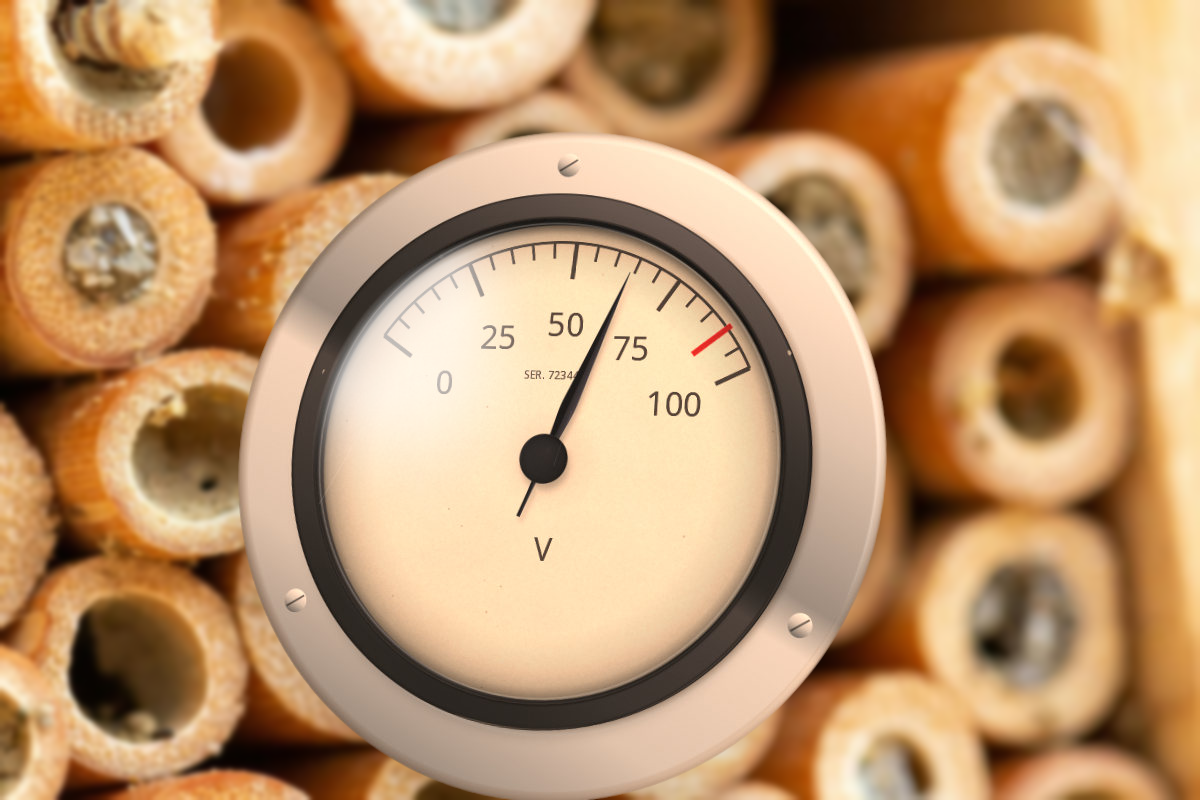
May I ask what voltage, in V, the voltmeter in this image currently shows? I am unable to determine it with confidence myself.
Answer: 65 V
